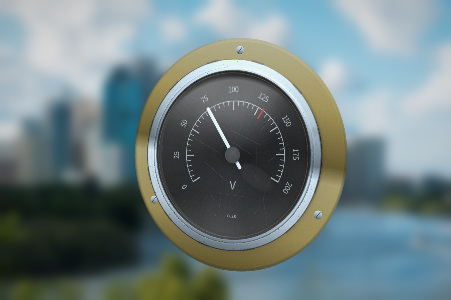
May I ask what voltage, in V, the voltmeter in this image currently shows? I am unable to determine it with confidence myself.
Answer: 75 V
